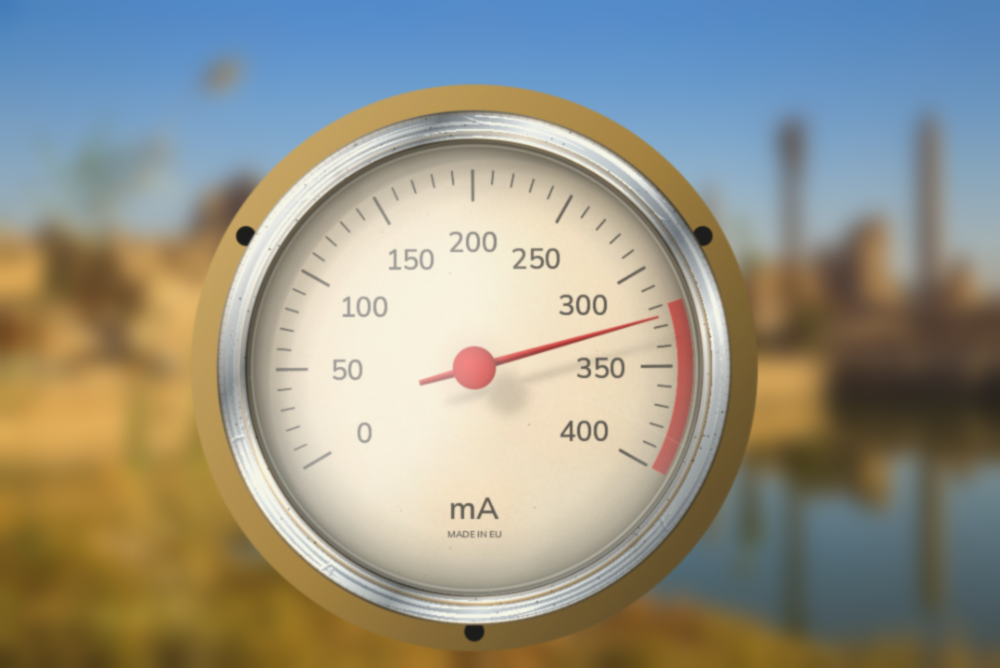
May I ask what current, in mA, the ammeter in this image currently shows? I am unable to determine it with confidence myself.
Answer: 325 mA
